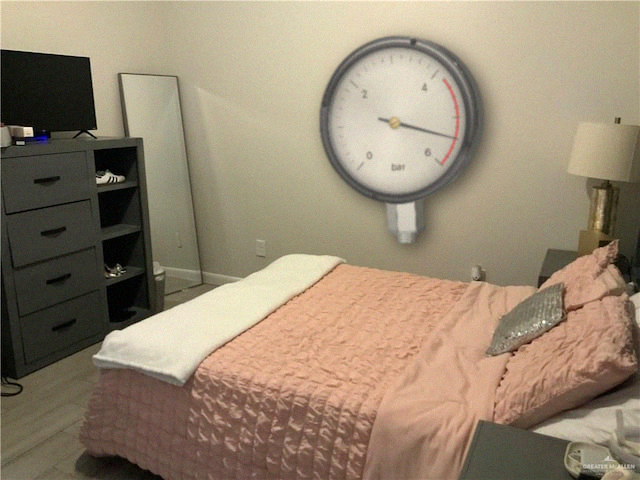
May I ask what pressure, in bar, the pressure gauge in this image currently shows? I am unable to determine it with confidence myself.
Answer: 5.4 bar
